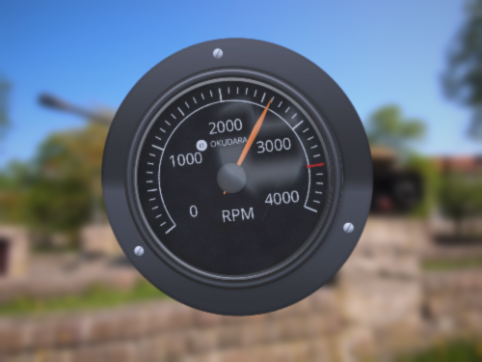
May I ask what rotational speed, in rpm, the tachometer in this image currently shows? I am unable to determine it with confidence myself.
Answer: 2600 rpm
